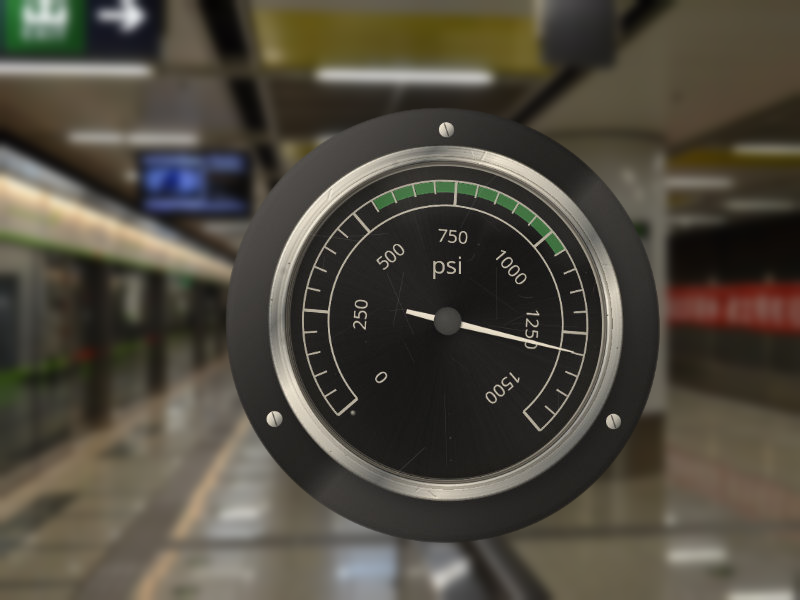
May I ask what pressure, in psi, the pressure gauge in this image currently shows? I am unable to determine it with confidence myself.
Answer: 1300 psi
